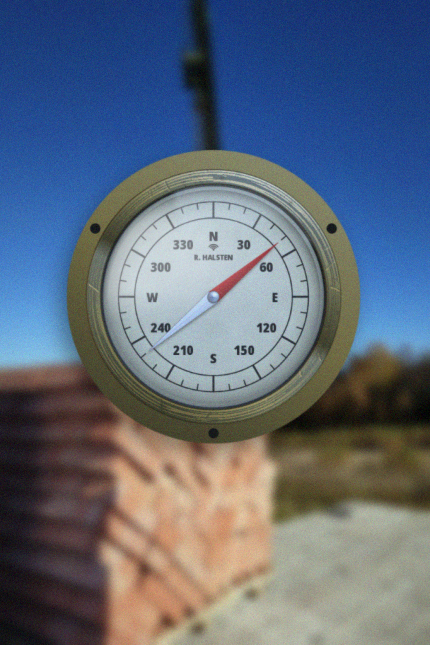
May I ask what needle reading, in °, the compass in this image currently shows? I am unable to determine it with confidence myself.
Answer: 50 °
